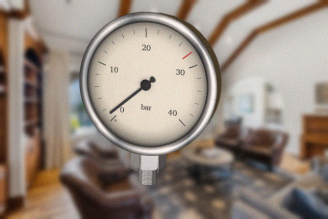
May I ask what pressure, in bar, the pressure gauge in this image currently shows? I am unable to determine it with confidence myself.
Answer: 1 bar
